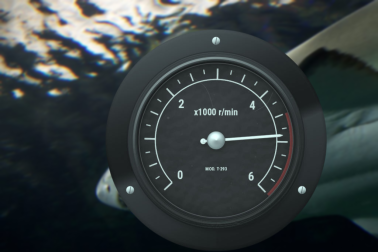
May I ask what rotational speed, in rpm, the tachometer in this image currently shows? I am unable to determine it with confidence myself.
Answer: 4875 rpm
